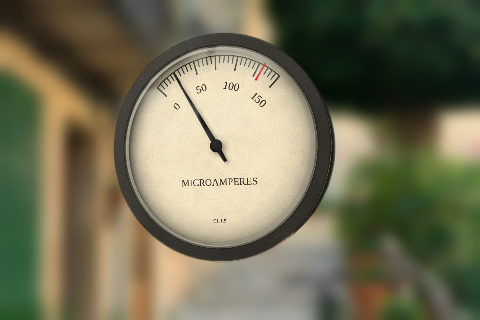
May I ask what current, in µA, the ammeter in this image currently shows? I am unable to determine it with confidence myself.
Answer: 25 µA
